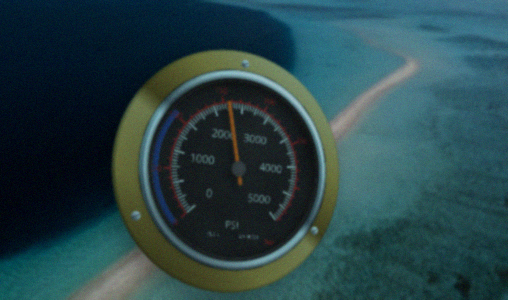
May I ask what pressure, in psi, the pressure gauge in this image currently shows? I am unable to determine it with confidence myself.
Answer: 2250 psi
